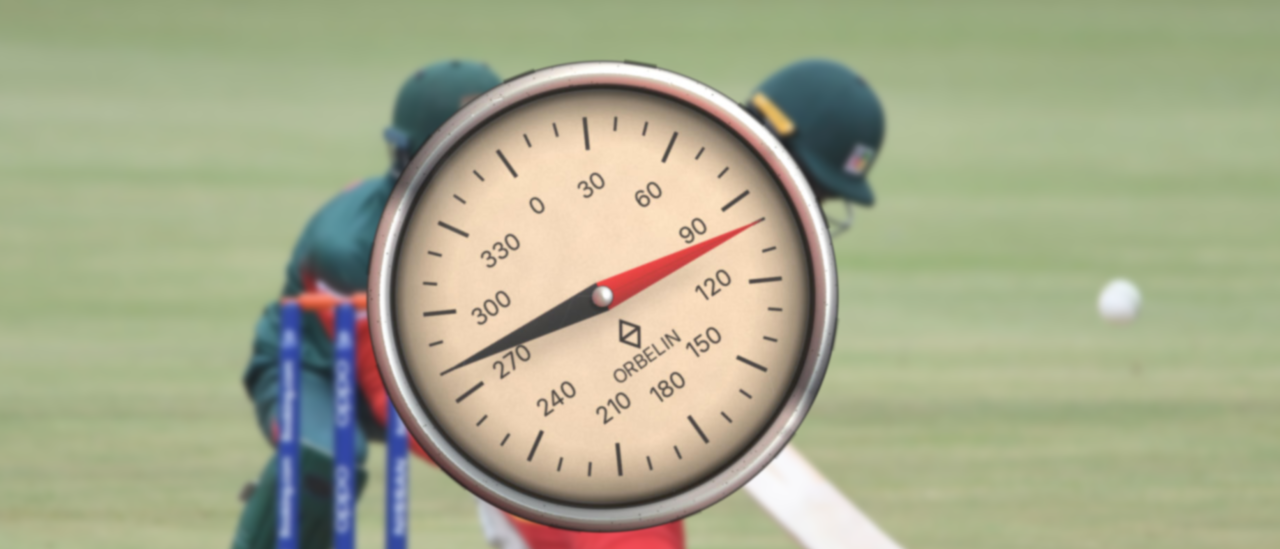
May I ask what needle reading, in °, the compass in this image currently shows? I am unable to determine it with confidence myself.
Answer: 100 °
